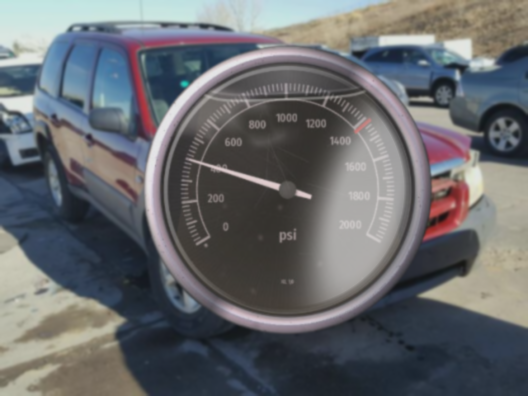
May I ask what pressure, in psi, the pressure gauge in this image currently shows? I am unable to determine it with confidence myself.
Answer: 400 psi
